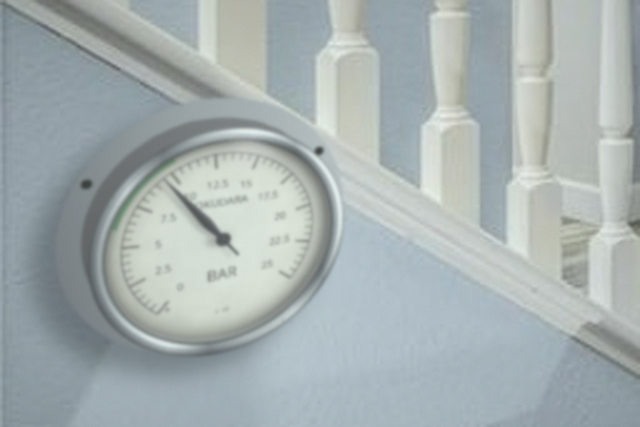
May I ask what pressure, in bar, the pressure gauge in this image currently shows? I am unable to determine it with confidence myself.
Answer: 9.5 bar
